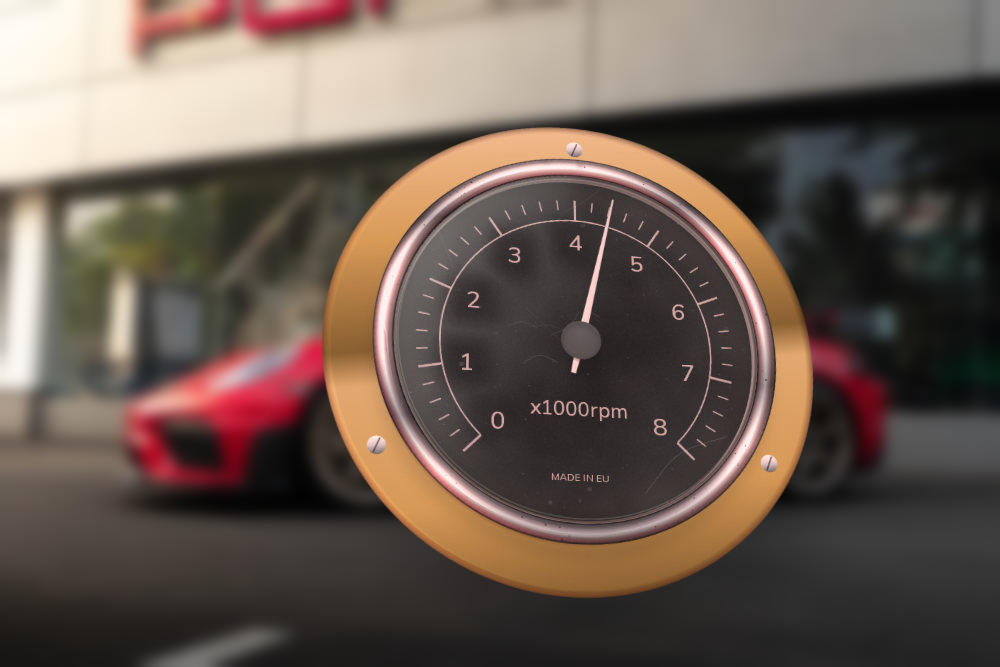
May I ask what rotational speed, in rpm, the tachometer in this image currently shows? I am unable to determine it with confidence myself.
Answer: 4400 rpm
